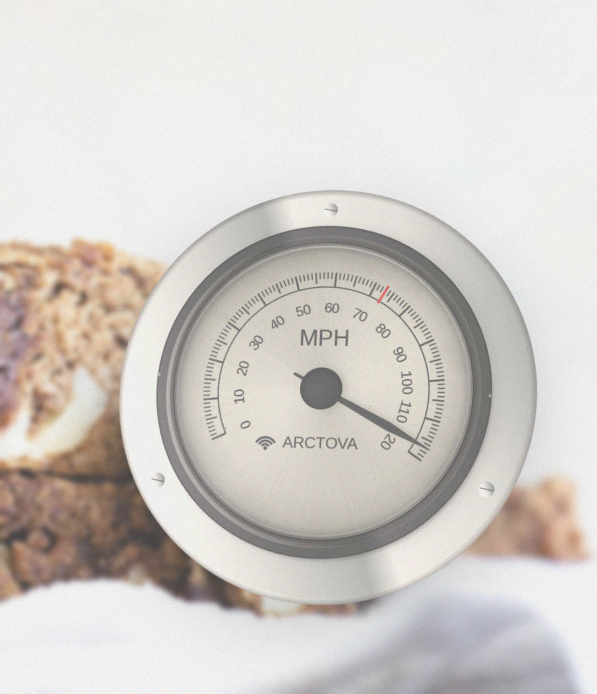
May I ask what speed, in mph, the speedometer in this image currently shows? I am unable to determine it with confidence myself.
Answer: 117 mph
